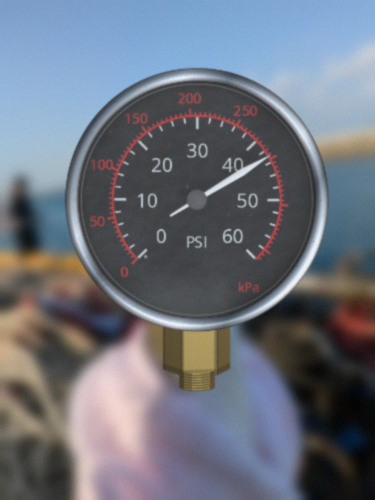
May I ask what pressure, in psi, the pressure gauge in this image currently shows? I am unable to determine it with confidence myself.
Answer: 43 psi
